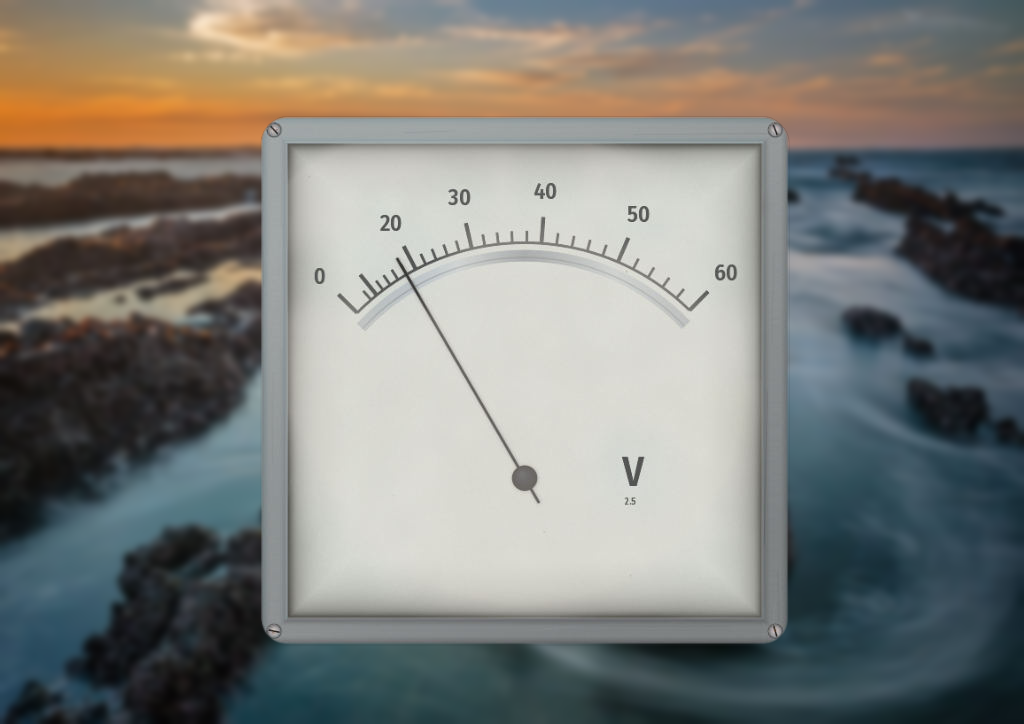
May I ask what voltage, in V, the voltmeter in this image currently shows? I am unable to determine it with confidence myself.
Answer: 18 V
